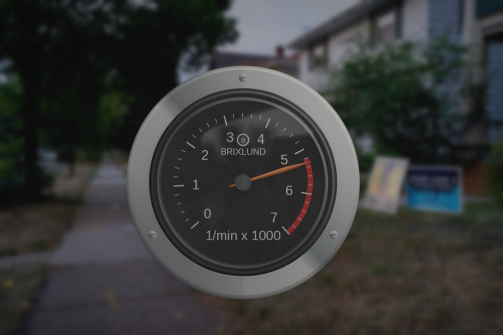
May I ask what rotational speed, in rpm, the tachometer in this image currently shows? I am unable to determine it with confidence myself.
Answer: 5300 rpm
